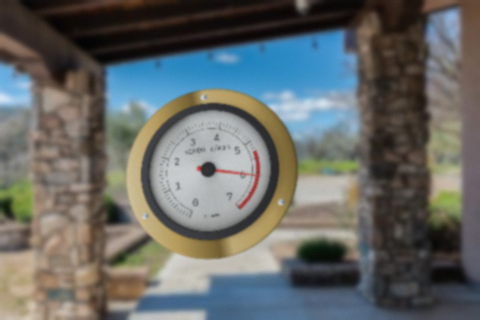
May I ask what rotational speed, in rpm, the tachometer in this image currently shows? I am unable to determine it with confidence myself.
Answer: 6000 rpm
